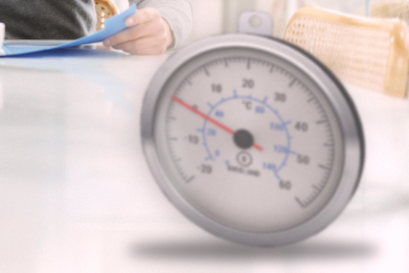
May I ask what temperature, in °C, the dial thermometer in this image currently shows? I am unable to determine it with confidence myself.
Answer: 0 °C
